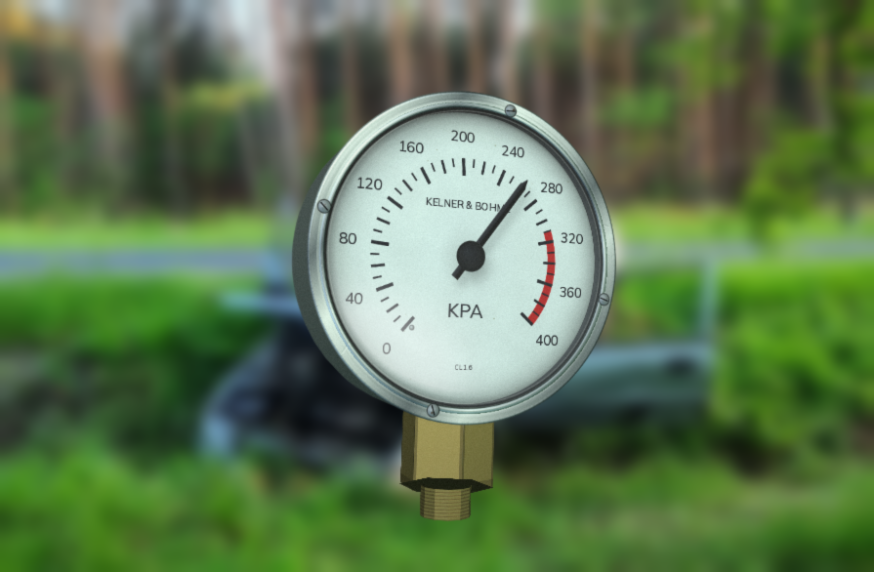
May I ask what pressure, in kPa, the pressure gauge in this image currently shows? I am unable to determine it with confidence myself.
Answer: 260 kPa
